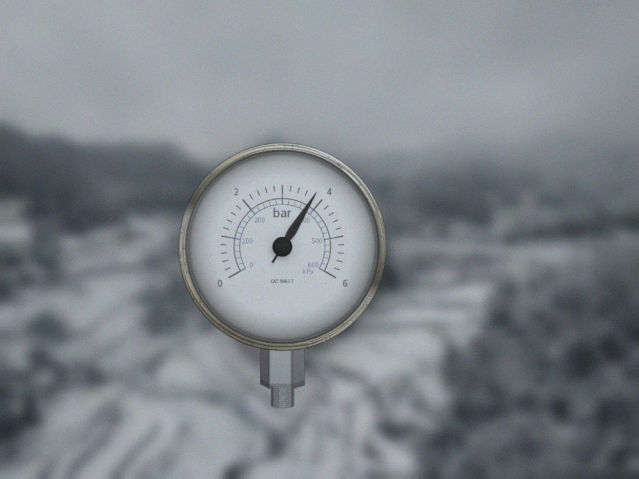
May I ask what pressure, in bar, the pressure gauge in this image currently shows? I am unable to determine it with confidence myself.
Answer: 3.8 bar
